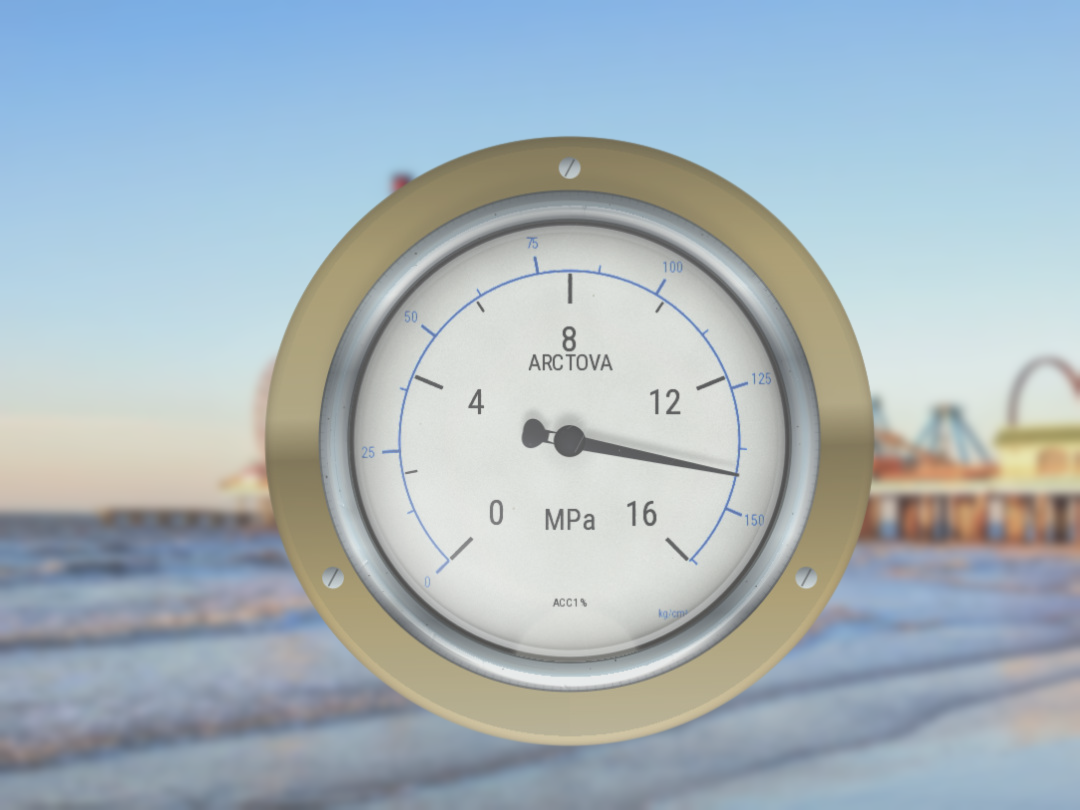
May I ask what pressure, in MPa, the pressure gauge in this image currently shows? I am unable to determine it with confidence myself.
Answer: 14 MPa
